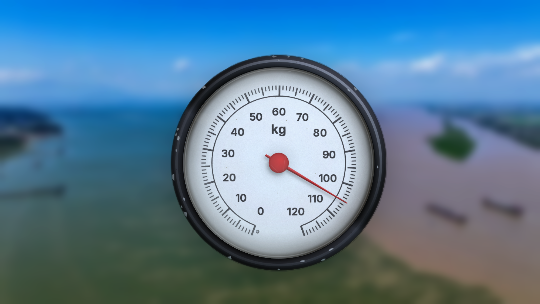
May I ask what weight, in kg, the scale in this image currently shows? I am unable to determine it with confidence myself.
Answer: 105 kg
